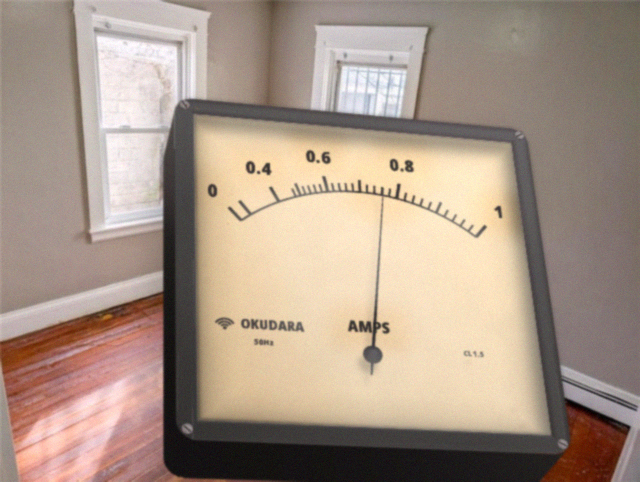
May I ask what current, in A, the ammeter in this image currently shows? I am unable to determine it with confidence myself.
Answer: 0.76 A
